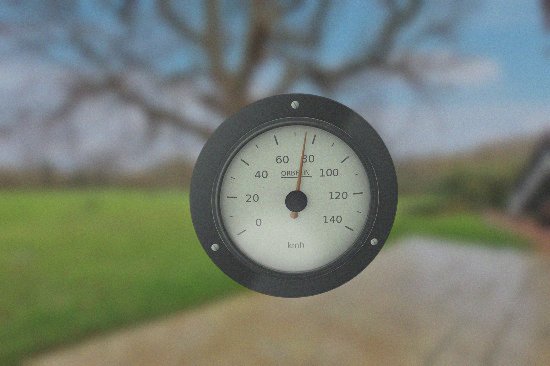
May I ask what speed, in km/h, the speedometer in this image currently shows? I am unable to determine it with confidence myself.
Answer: 75 km/h
